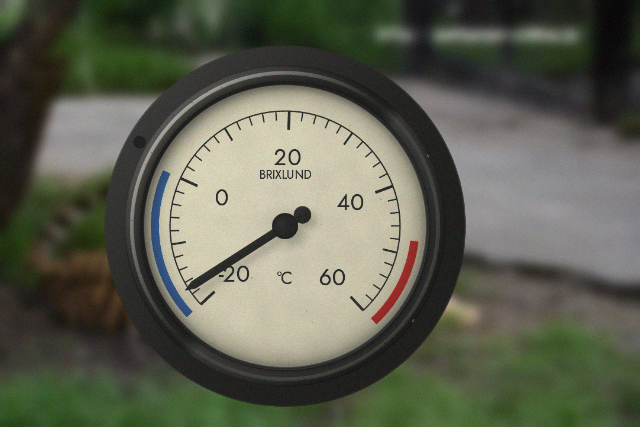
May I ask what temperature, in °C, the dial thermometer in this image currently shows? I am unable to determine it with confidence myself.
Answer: -17 °C
